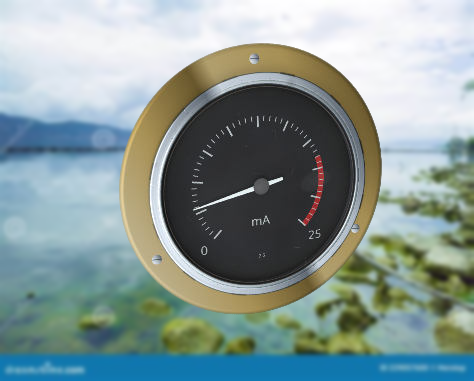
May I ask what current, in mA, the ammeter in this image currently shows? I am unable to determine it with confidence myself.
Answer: 3 mA
